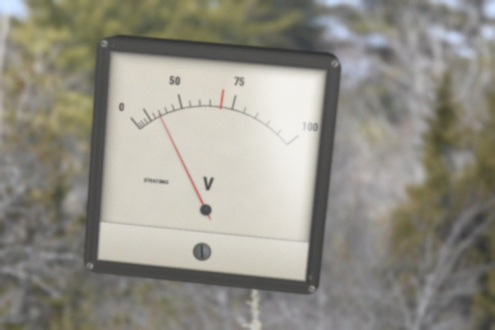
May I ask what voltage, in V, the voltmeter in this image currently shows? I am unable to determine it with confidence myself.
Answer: 35 V
